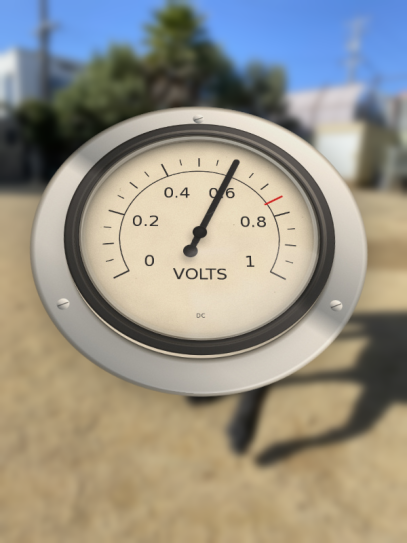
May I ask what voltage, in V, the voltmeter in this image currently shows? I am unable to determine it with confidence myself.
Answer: 0.6 V
